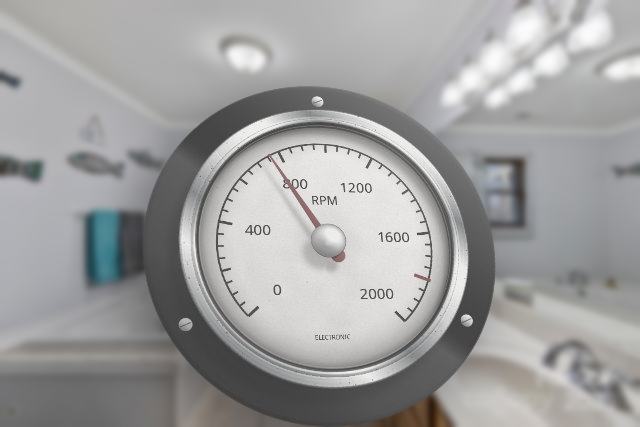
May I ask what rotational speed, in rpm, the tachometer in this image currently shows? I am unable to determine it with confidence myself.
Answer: 750 rpm
